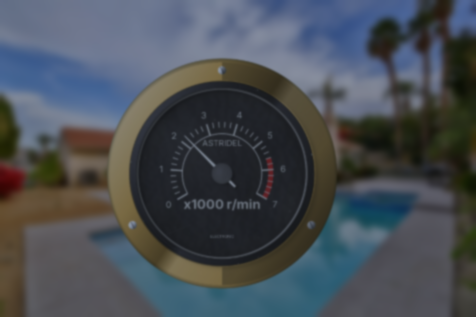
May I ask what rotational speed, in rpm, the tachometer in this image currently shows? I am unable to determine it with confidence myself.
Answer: 2200 rpm
